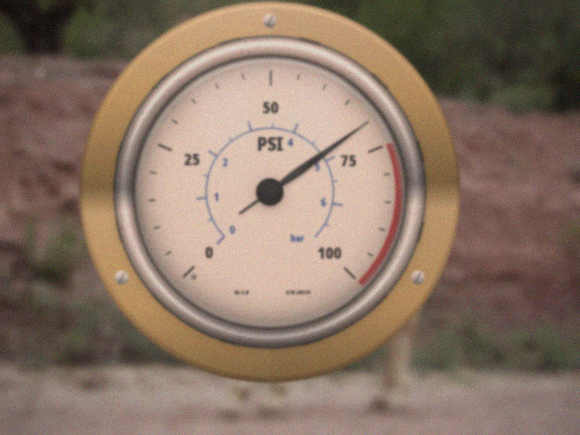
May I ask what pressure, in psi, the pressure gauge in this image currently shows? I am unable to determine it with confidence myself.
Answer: 70 psi
